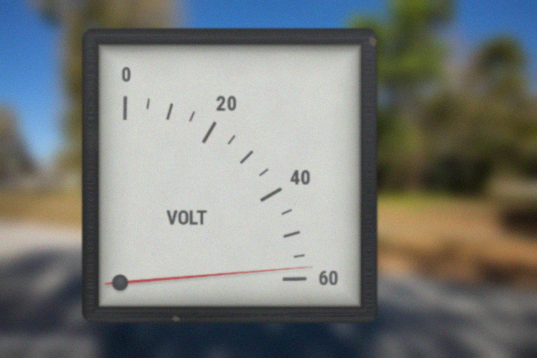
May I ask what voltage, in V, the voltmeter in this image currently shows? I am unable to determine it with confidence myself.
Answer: 57.5 V
